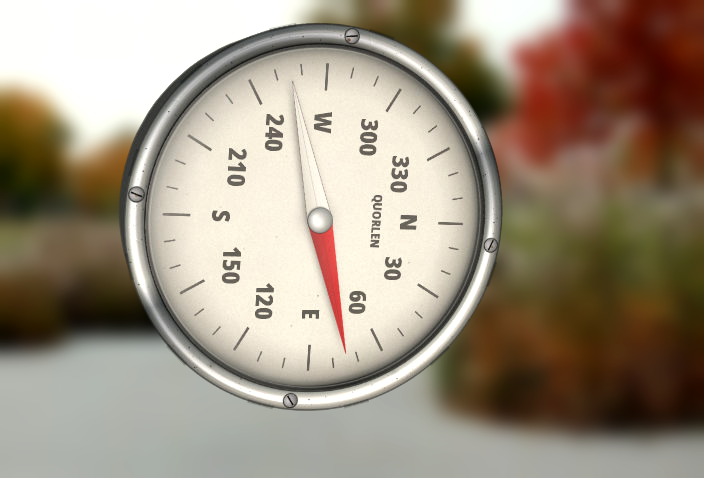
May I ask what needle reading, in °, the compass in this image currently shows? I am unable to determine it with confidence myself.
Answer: 75 °
